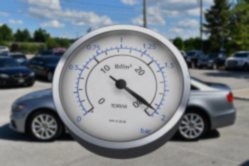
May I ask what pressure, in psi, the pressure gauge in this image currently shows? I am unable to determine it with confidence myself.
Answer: 29 psi
